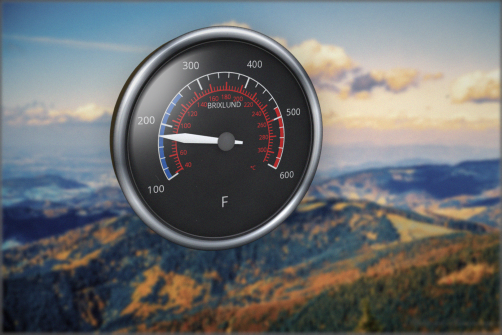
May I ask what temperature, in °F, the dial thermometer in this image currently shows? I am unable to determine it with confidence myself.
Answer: 180 °F
